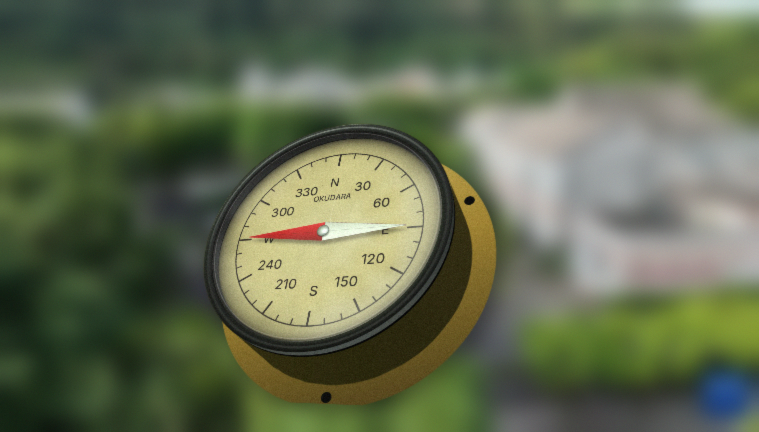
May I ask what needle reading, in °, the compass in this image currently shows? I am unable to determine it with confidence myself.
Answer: 270 °
